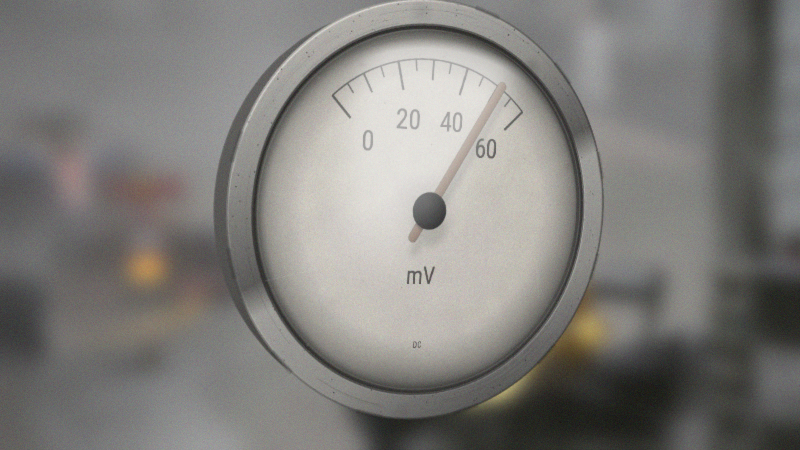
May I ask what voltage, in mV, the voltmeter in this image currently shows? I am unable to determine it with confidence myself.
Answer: 50 mV
